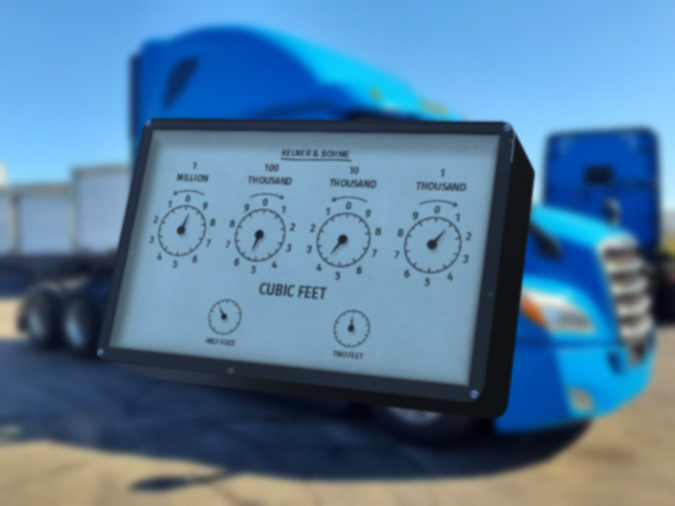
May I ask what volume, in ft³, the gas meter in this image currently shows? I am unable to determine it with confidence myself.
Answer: 954100 ft³
